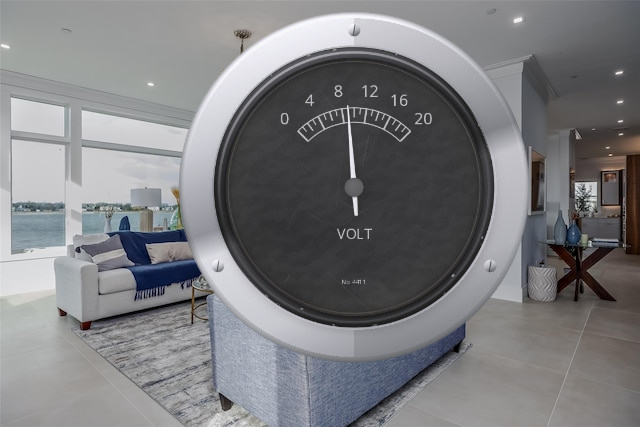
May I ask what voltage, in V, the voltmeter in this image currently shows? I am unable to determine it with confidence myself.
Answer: 9 V
